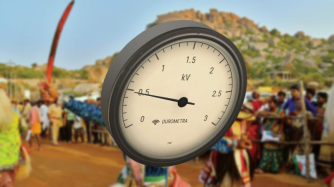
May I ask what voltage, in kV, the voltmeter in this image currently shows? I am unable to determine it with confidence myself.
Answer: 0.5 kV
